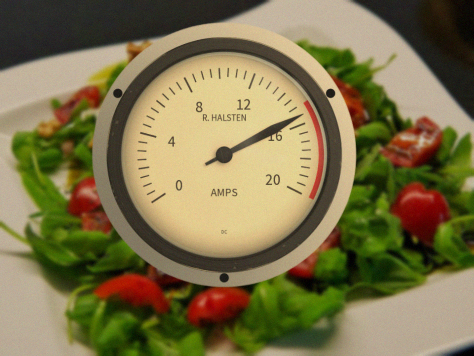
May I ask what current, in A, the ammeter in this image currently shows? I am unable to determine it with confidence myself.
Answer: 15.5 A
